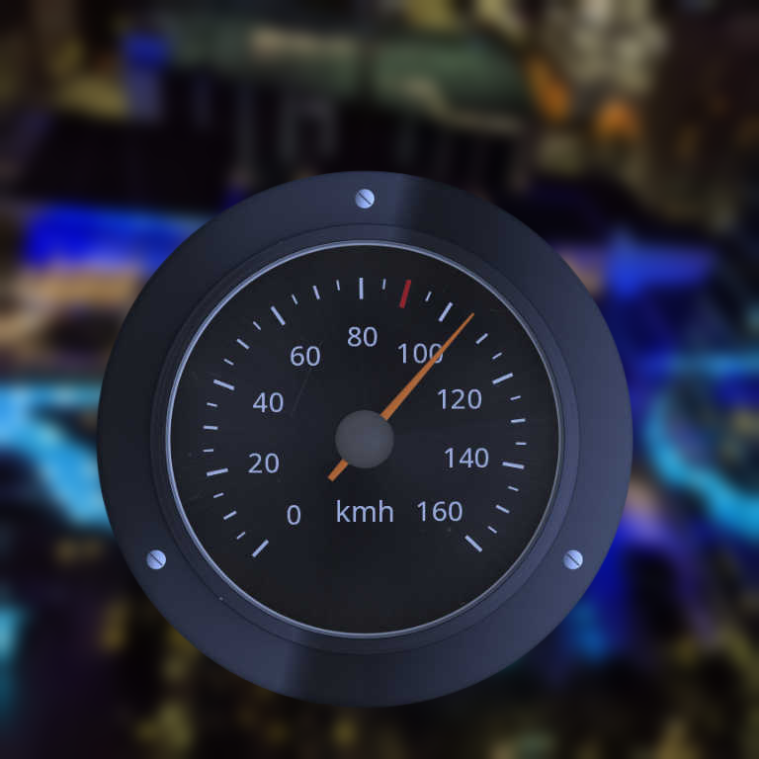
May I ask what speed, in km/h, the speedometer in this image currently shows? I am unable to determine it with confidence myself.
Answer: 105 km/h
